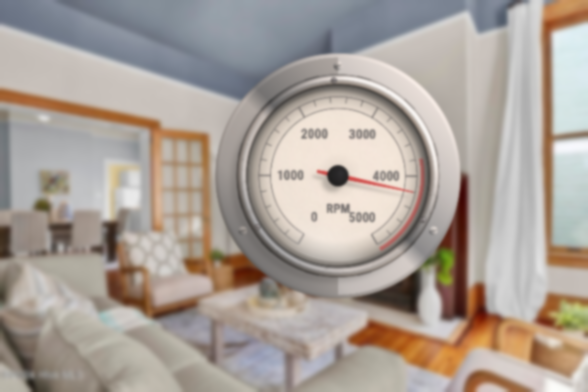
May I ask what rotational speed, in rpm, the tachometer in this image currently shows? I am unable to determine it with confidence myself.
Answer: 4200 rpm
